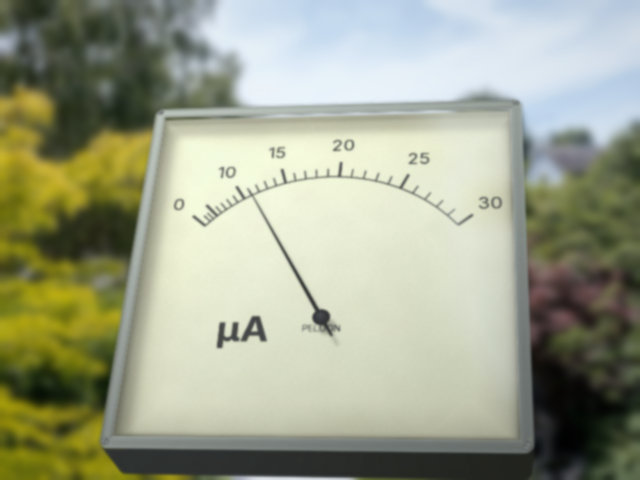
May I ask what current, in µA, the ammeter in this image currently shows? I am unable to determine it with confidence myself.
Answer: 11 µA
